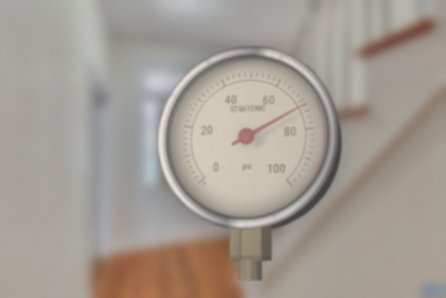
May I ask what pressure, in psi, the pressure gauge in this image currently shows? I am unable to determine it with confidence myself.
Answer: 72 psi
